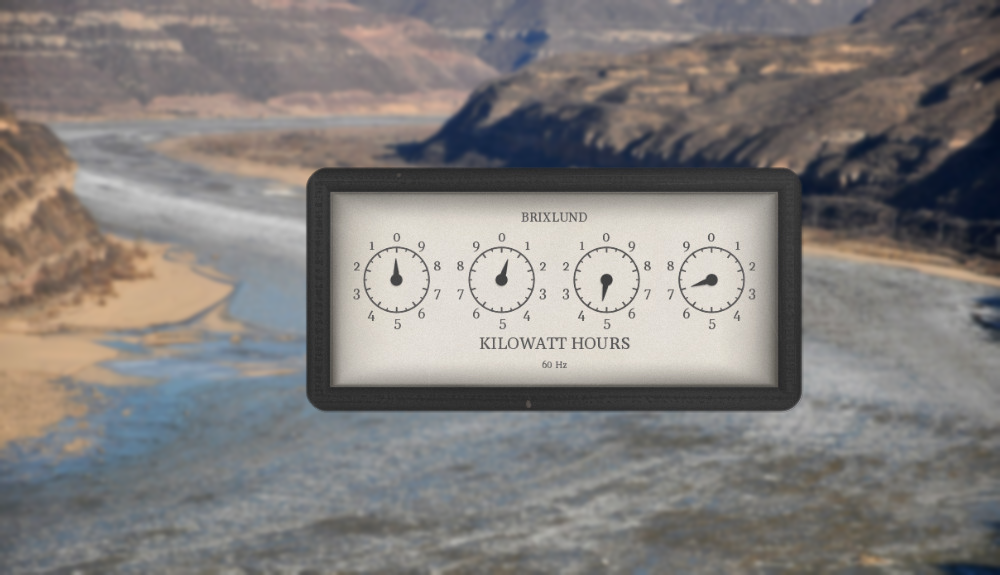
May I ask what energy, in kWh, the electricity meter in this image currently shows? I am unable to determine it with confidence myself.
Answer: 47 kWh
